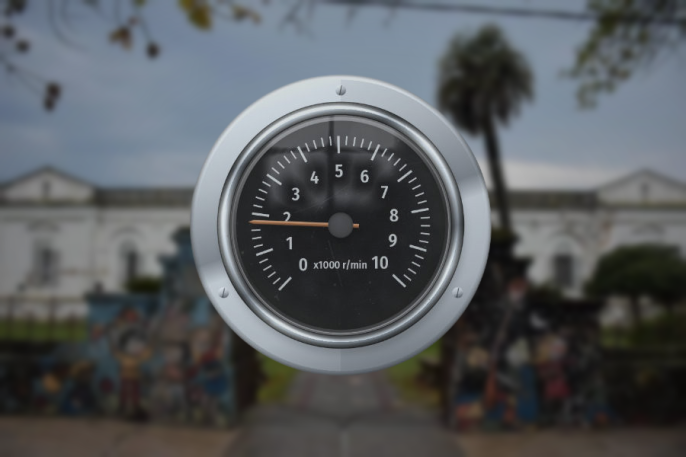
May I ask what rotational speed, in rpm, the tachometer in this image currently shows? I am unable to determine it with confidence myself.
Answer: 1800 rpm
